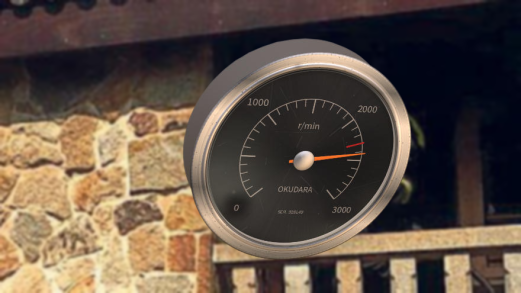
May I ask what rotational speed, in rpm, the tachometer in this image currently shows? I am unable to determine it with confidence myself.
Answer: 2400 rpm
